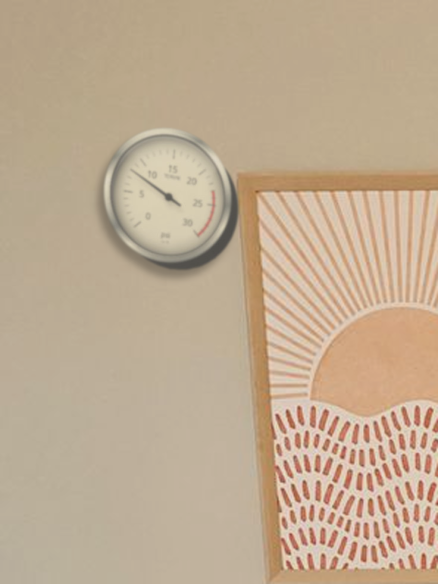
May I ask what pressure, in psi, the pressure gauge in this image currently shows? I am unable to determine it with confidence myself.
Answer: 8 psi
